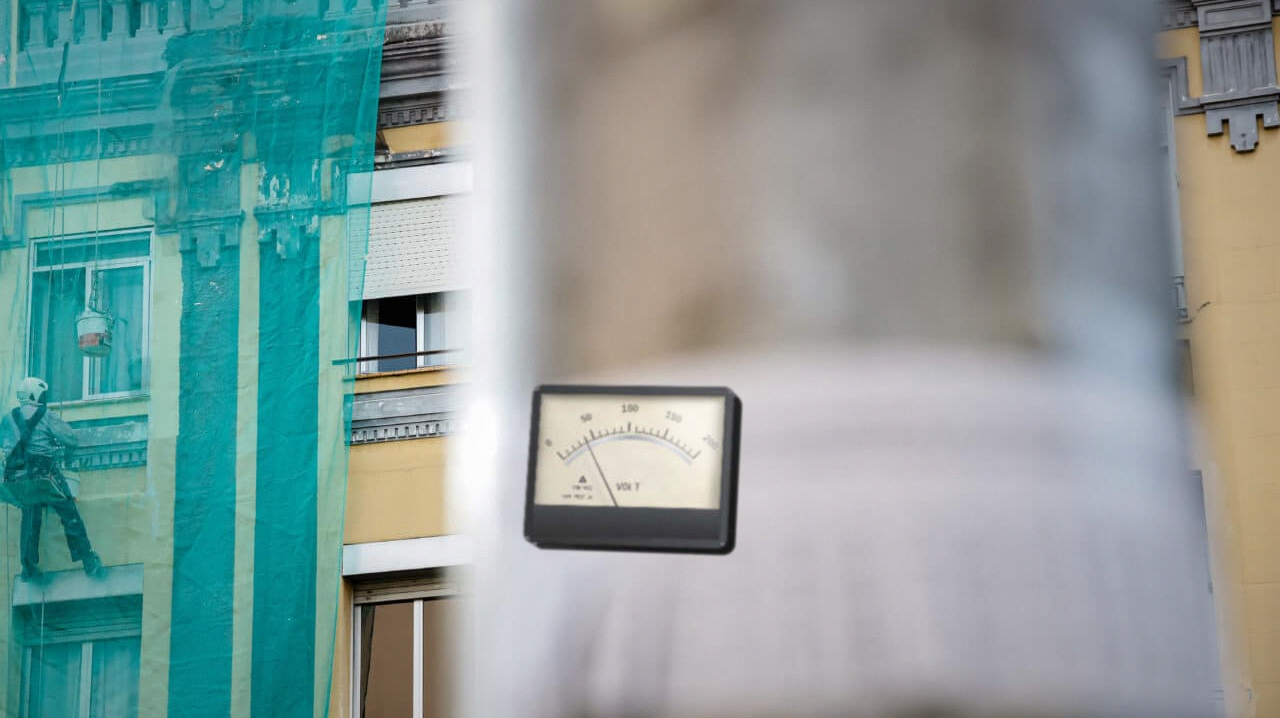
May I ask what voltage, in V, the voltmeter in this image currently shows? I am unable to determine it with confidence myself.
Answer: 40 V
